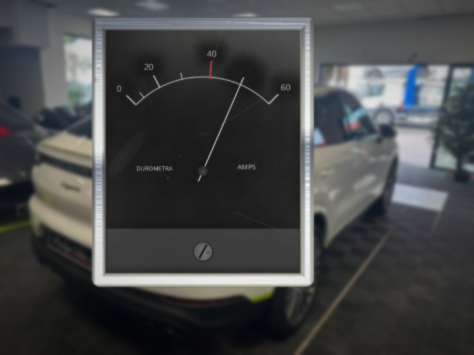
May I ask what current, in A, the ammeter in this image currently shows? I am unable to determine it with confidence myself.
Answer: 50 A
